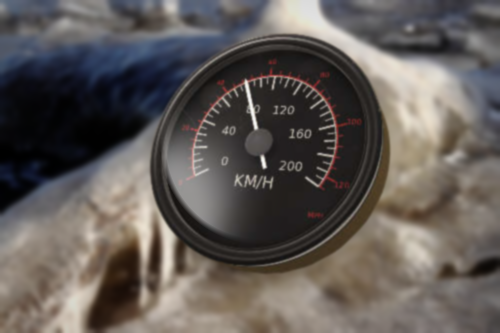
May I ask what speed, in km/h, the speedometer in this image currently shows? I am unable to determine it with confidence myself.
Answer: 80 km/h
